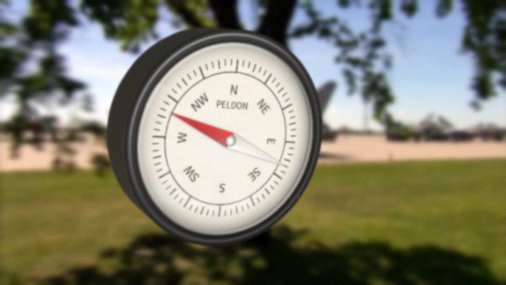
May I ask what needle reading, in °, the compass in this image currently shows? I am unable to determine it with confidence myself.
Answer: 290 °
